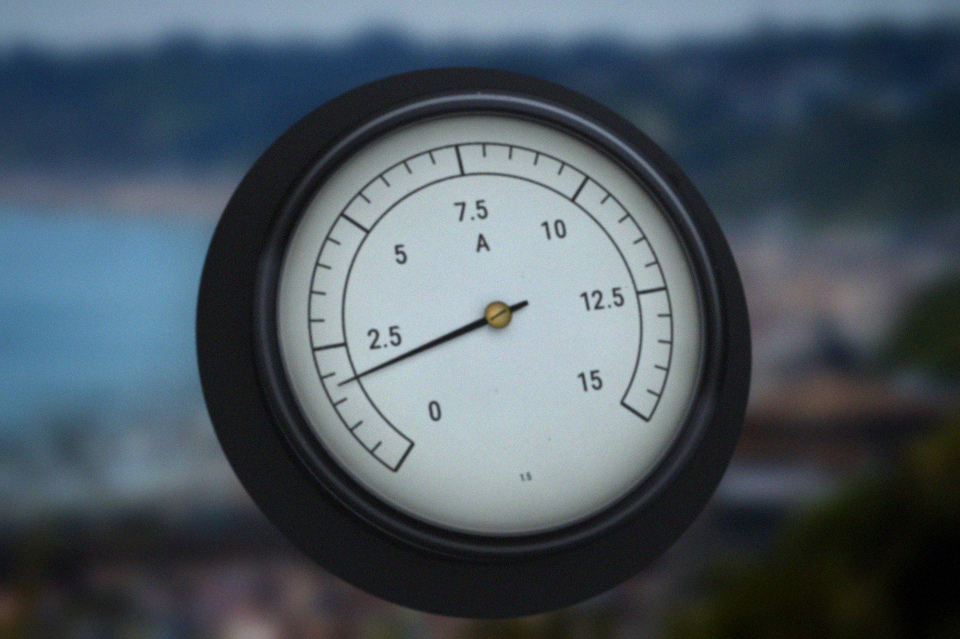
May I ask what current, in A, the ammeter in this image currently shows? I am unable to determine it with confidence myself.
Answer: 1.75 A
